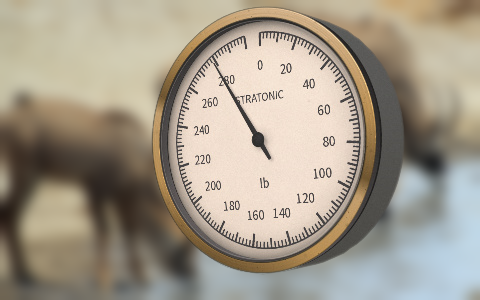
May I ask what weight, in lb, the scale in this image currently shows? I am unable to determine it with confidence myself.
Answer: 280 lb
